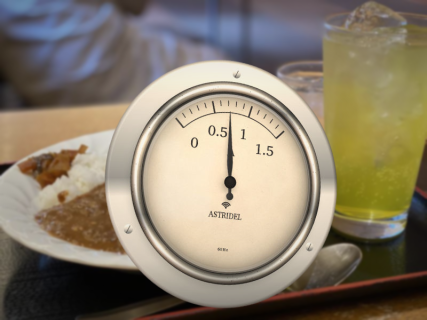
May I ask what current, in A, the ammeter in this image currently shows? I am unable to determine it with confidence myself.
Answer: 0.7 A
